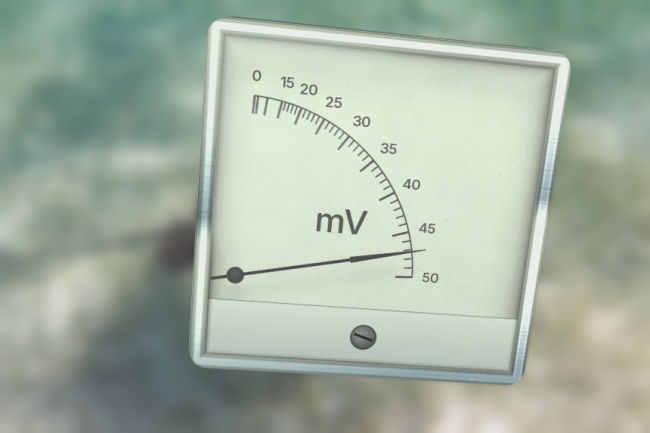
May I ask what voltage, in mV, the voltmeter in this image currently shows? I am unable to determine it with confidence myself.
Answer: 47 mV
